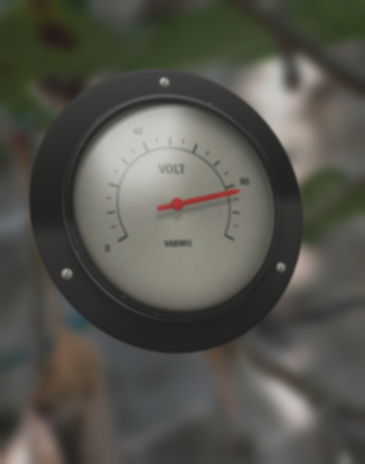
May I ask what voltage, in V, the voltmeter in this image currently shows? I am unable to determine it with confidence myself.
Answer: 82.5 V
